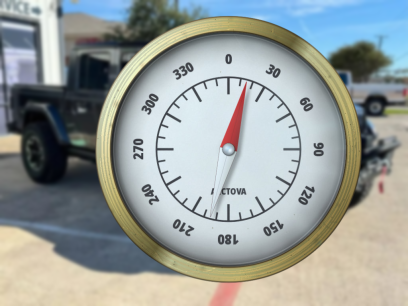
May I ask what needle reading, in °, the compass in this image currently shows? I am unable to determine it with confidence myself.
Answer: 15 °
